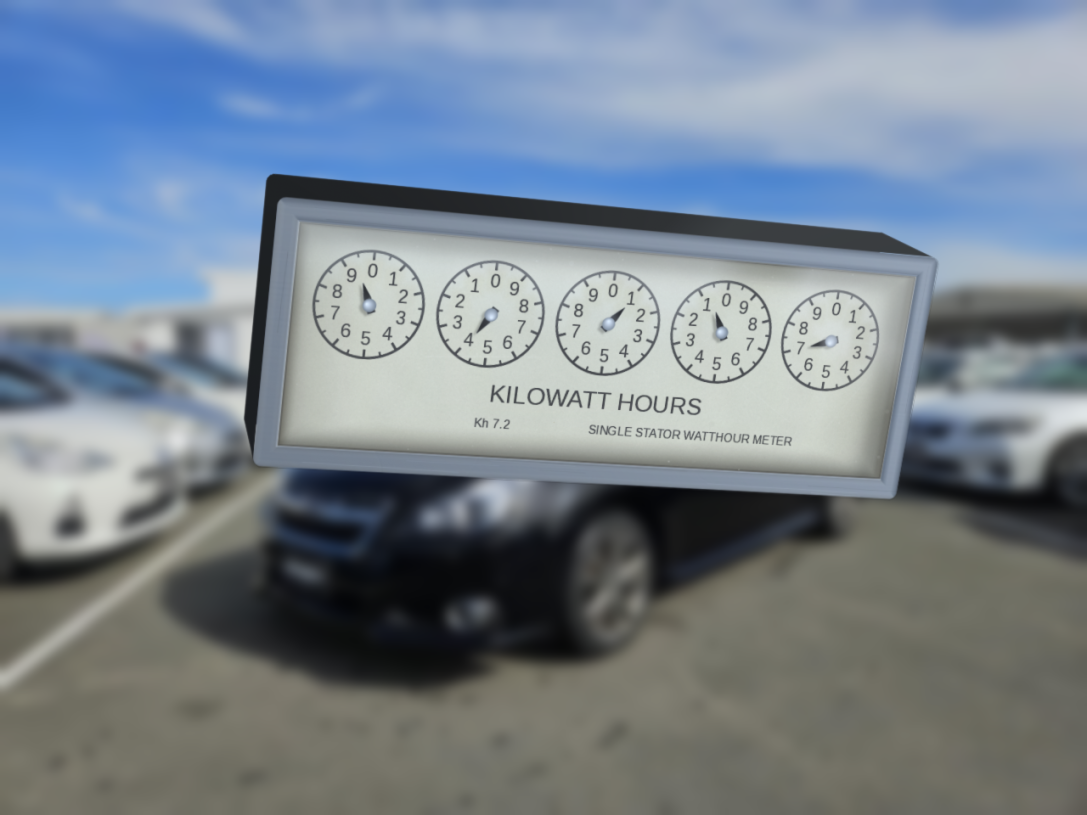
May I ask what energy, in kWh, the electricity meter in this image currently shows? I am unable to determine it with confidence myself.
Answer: 94107 kWh
